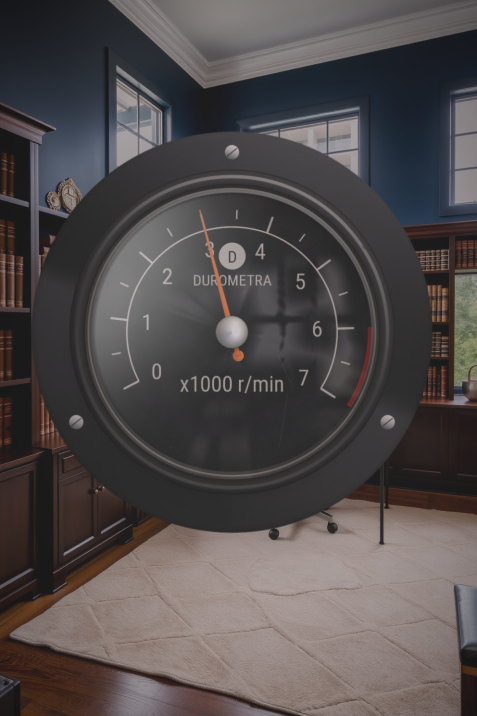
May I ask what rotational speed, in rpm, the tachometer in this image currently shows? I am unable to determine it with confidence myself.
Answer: 3000 rpm
